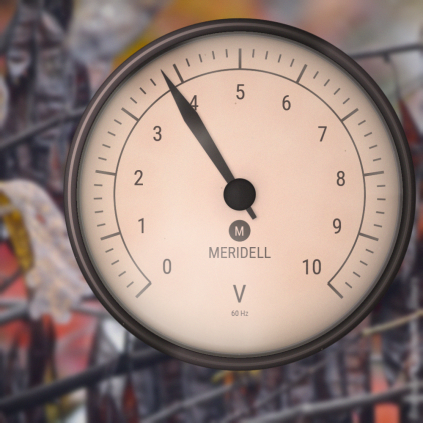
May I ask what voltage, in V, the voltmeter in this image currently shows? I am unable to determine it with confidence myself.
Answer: 3.8 V
